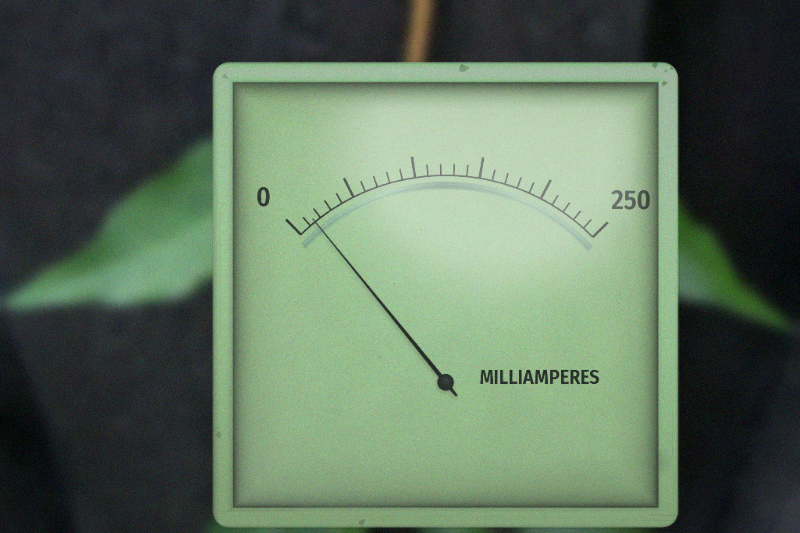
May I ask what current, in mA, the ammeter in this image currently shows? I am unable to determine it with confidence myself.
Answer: 15 mA
